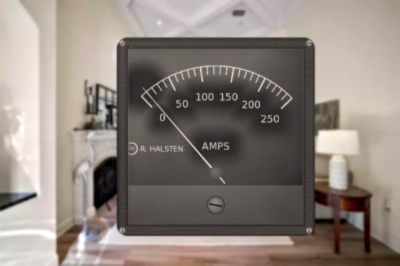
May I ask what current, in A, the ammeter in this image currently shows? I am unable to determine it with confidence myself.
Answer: 10 A
